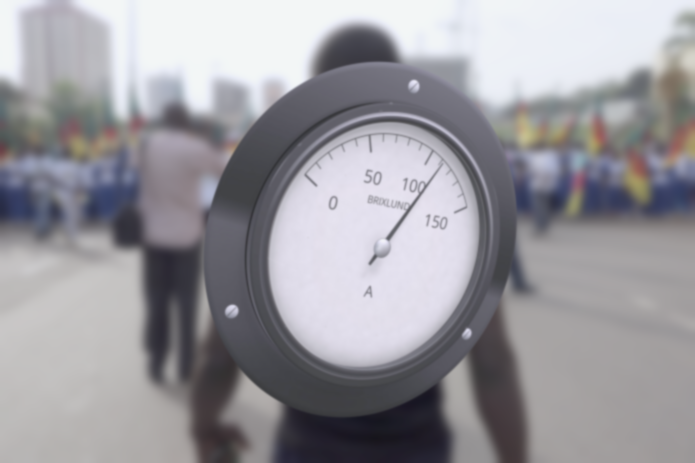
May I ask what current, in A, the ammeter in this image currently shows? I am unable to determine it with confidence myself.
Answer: 110 A
